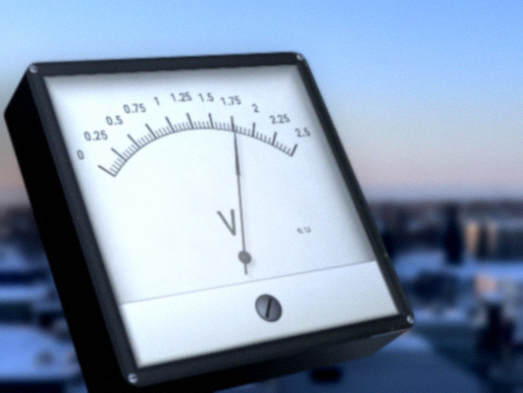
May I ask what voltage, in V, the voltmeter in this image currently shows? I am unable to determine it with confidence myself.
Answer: 1.75 V
